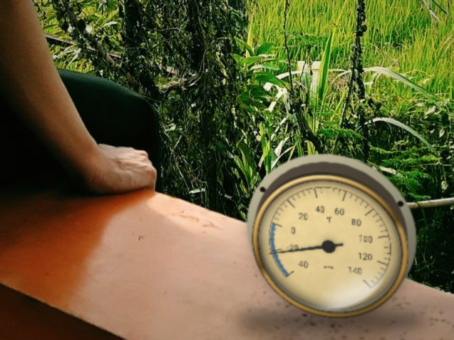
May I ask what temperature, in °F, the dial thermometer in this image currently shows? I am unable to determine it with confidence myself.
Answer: -20 °F
